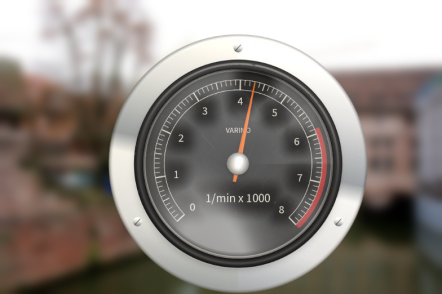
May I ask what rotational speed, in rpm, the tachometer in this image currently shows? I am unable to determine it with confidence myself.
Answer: 4300 rpm
